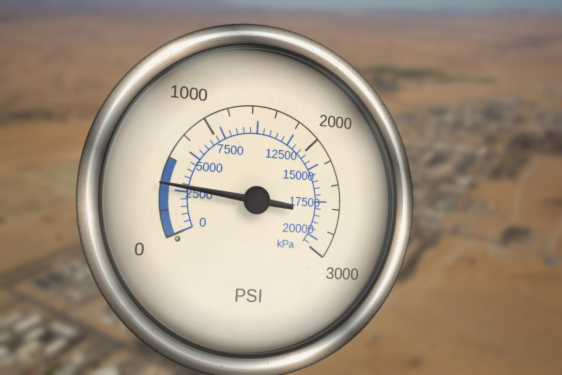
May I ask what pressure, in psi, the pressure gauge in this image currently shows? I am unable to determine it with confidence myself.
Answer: 400 psi
